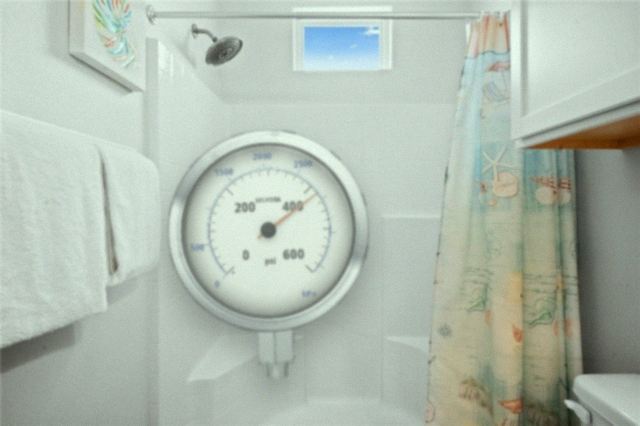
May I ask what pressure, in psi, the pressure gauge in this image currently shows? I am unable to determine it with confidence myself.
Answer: 420 psi
